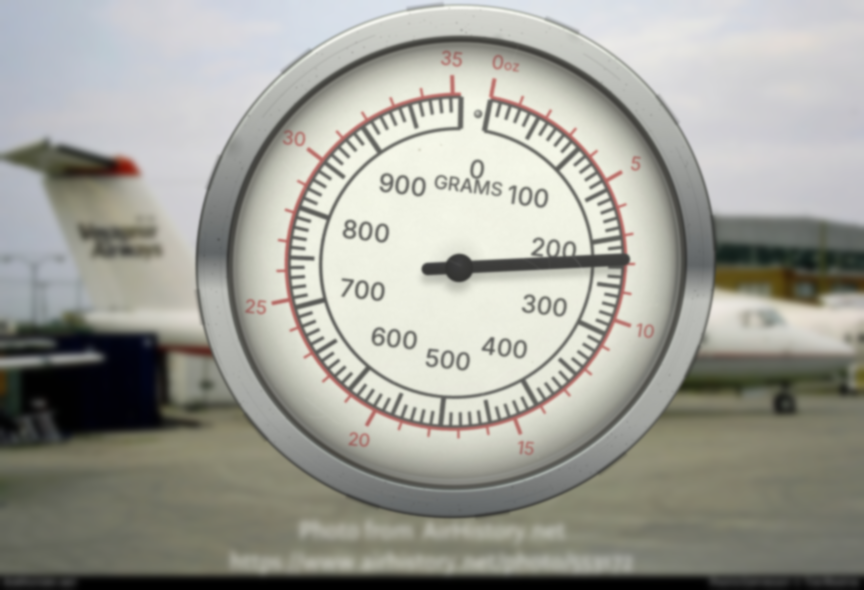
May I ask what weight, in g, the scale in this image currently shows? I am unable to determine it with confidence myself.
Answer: 220 g
